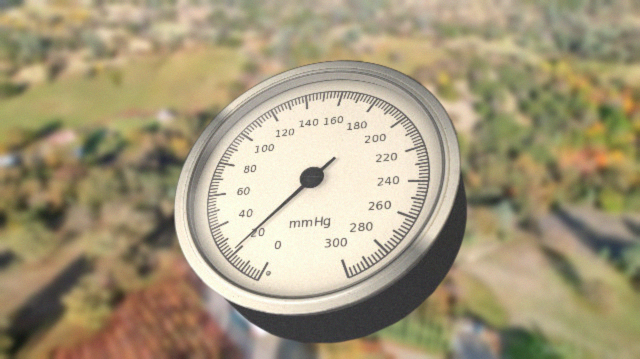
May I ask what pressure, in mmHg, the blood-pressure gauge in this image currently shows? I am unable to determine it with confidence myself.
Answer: 20 mmHg
